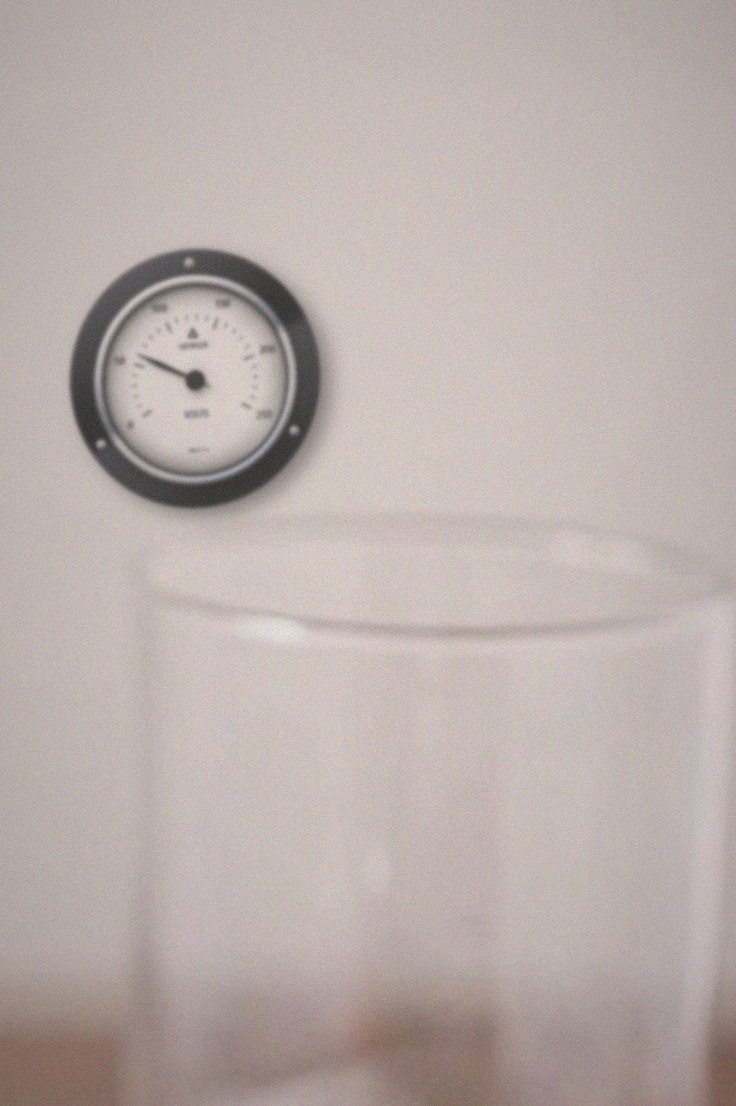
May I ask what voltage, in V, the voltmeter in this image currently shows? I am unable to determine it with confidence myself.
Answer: 60 V
